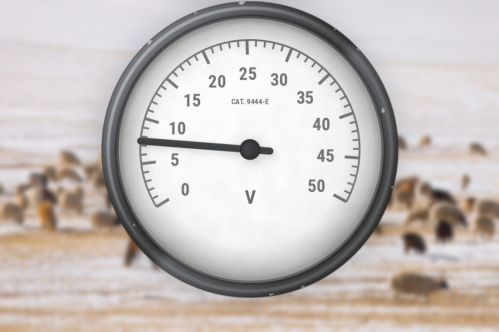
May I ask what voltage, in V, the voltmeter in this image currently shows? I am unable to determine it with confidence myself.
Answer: 7.5 V
